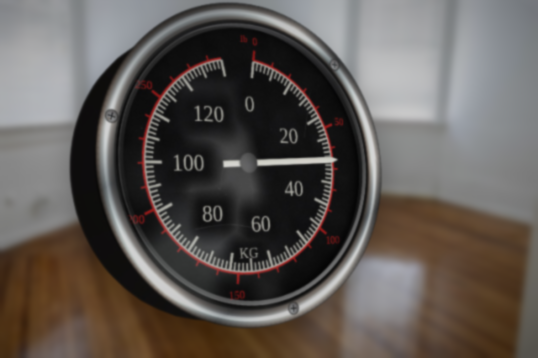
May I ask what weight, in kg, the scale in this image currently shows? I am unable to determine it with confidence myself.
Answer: 30 kg
